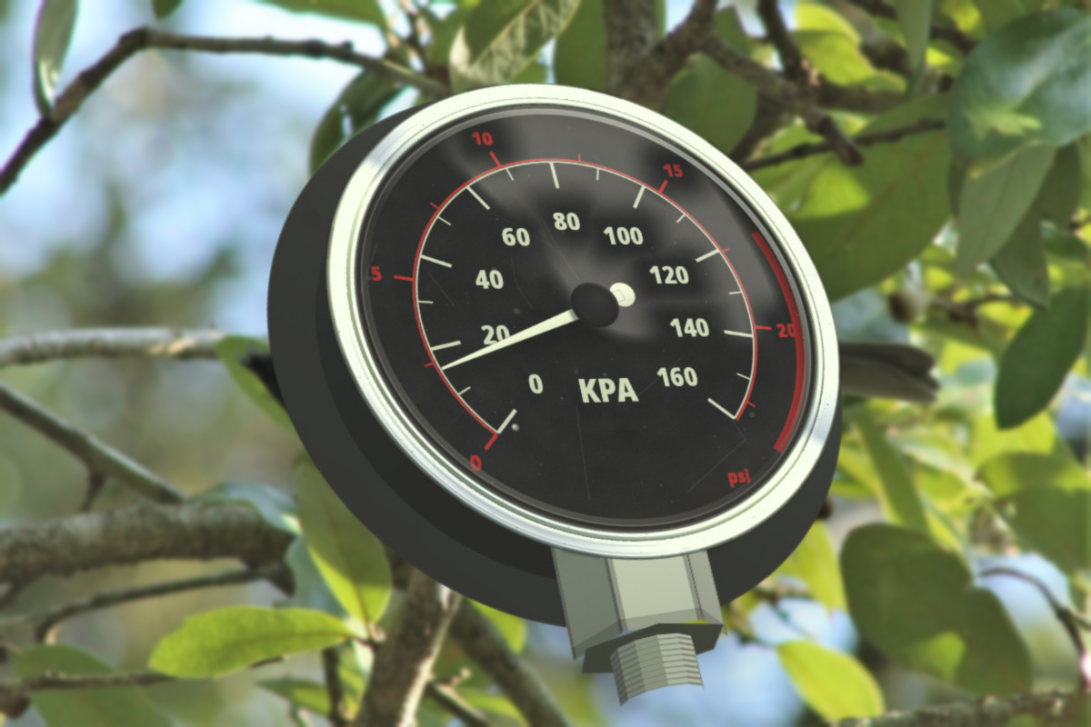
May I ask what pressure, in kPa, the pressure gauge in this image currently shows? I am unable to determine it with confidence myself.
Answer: 15 kPa
